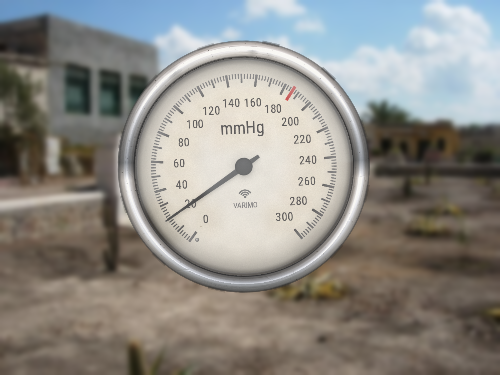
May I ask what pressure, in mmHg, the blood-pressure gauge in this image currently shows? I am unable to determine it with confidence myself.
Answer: 20 mmHg
